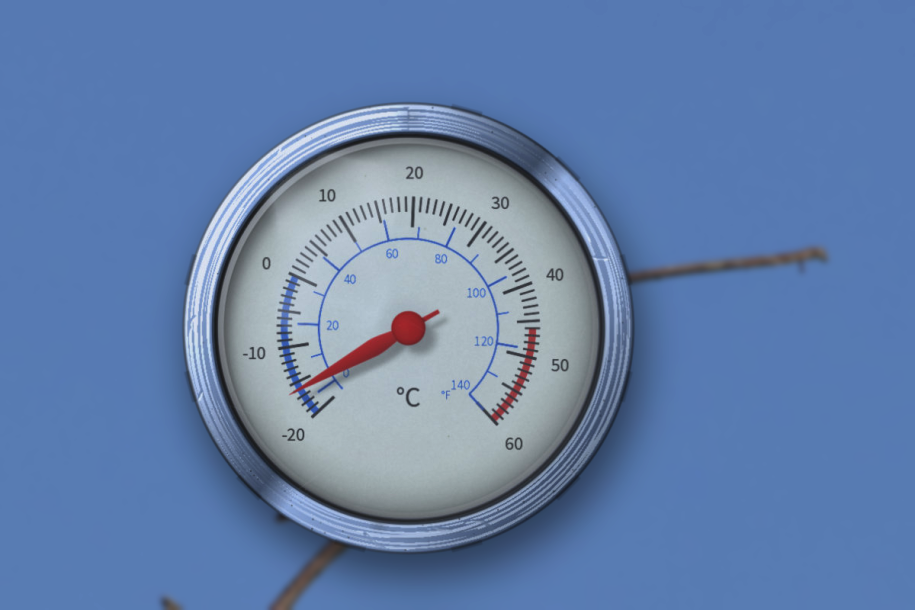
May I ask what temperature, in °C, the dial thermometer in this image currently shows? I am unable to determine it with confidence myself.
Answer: -16 °C
